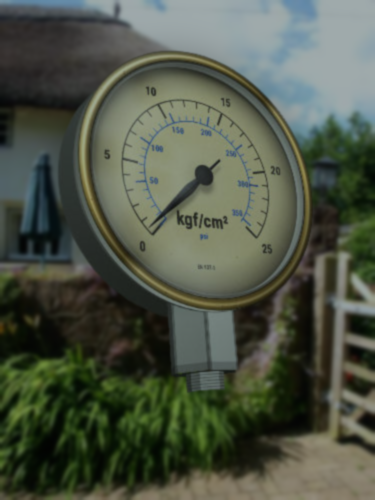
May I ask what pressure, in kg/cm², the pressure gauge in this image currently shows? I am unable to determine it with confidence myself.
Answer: 0.5 kg/cm²
